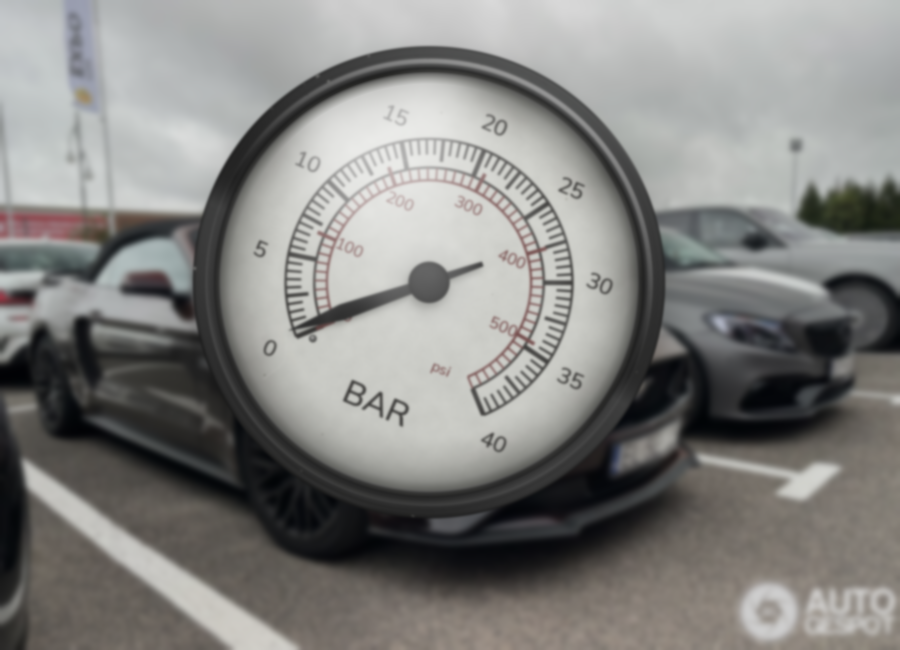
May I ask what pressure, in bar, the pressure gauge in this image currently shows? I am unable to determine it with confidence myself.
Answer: 0.5 bar
